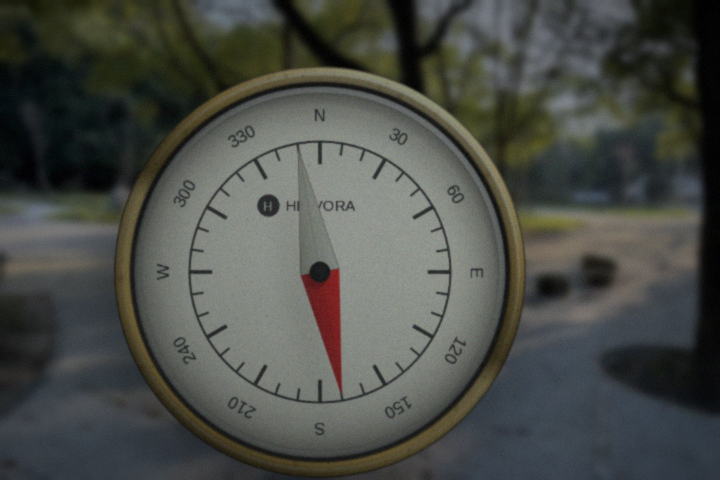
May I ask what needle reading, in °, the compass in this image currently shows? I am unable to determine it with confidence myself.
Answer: 170 °
